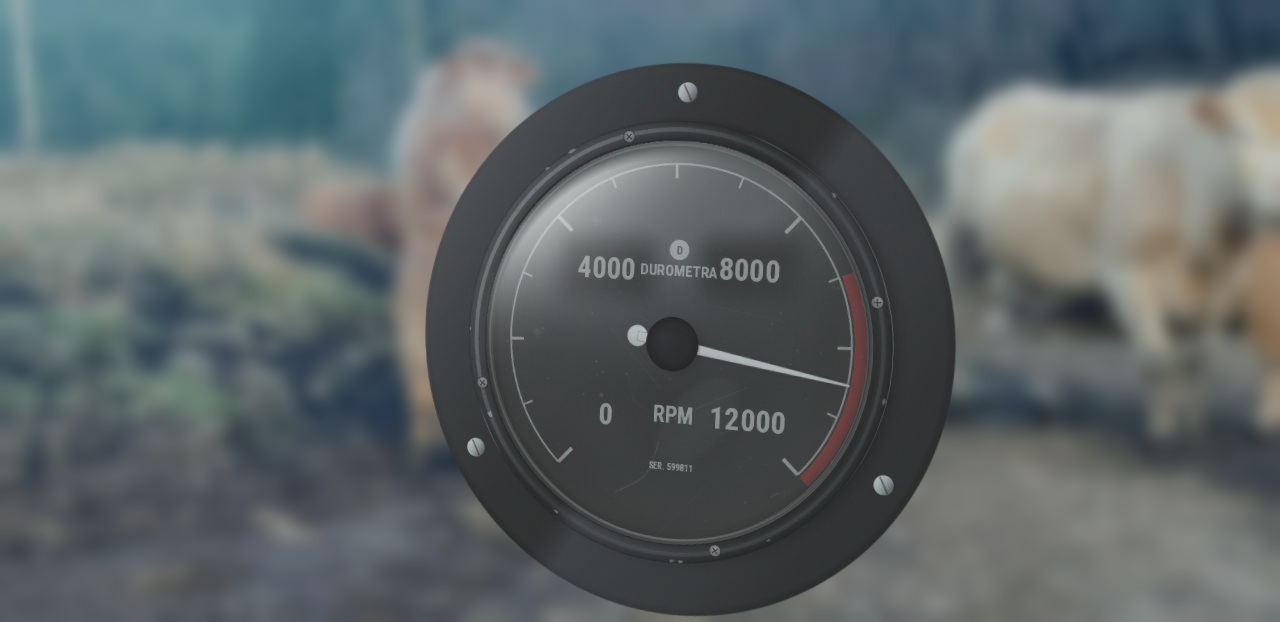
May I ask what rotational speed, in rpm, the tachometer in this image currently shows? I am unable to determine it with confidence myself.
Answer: 10500 rpm
